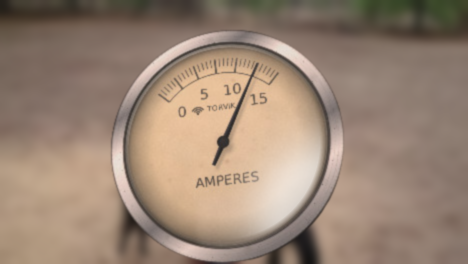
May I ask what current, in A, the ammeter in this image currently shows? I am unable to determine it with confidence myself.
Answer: 12.5 A
